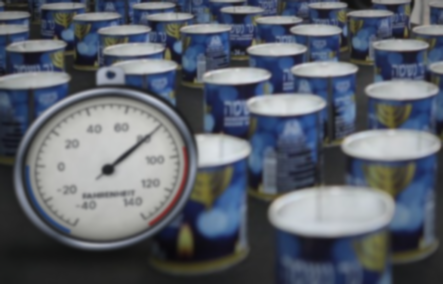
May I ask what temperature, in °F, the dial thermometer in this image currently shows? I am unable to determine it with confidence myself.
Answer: 80 °F
